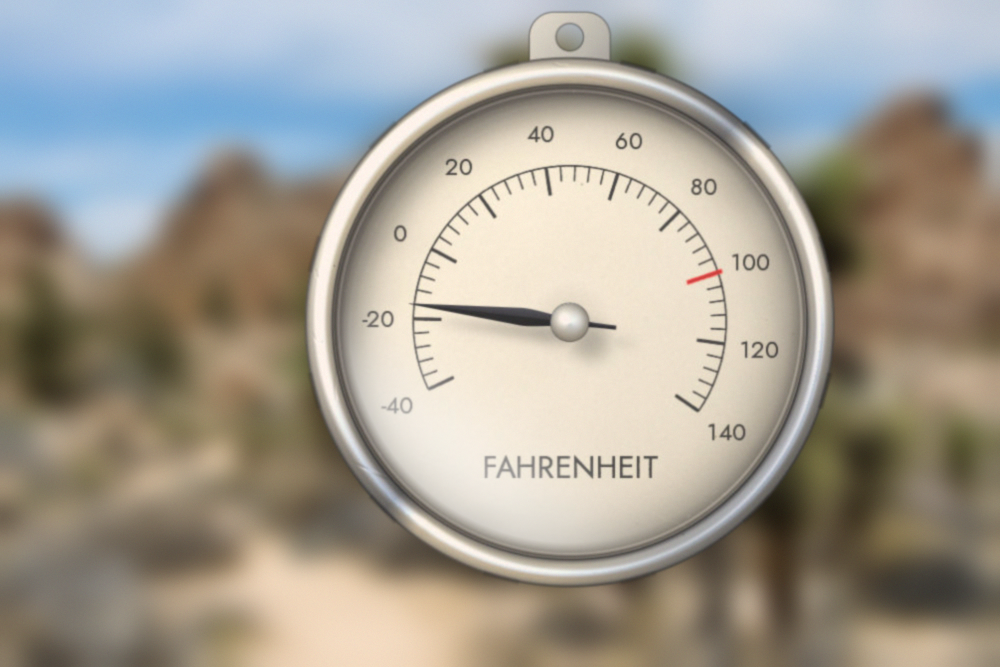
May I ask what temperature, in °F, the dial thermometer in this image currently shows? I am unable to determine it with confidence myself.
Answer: -16 °F
